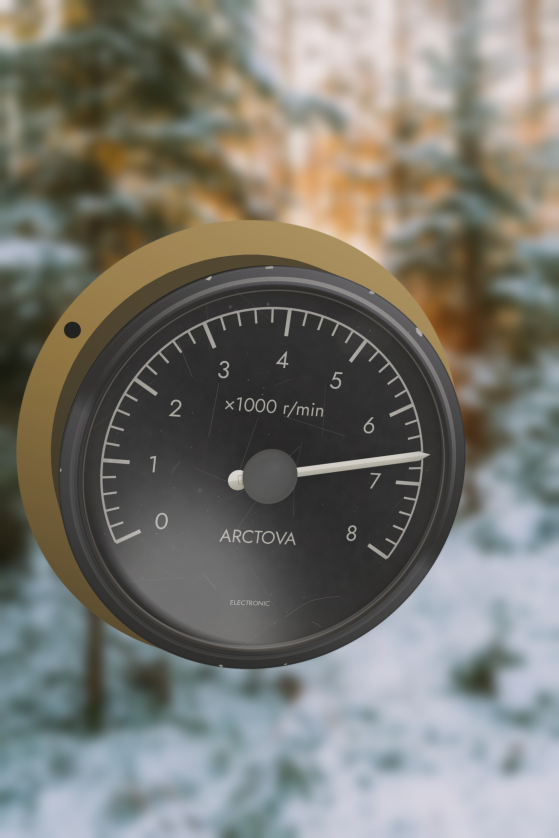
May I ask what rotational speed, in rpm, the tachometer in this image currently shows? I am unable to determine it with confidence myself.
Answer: 6600 rpm
